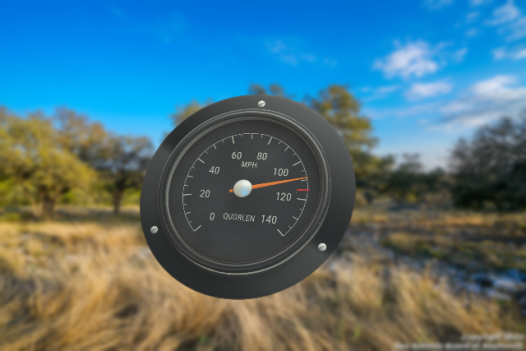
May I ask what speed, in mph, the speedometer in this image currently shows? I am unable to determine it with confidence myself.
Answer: 110 mph
